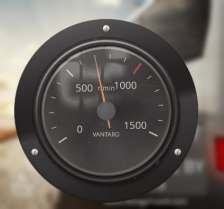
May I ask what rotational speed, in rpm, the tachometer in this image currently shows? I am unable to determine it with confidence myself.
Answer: 700 rpm
